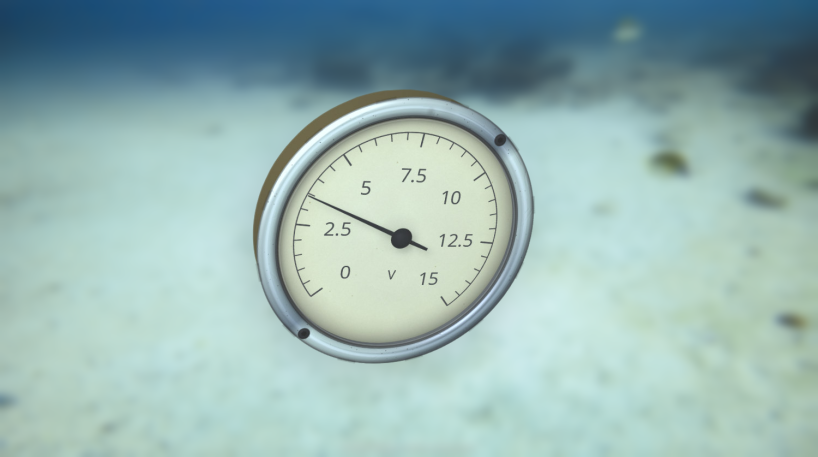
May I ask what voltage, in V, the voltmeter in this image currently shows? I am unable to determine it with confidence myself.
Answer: 3.5 V
